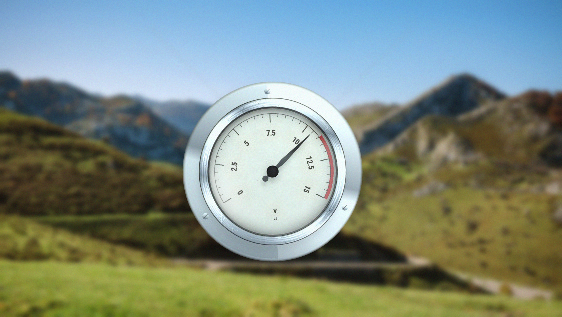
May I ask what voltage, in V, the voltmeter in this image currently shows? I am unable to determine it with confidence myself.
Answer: 10.5 V
